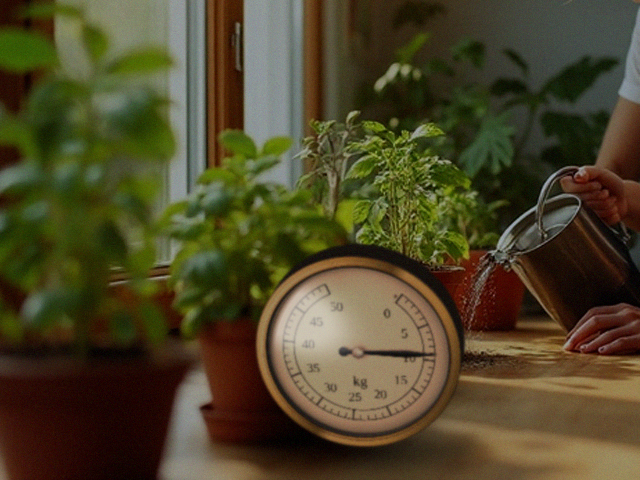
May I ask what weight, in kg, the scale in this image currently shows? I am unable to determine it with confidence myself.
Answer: 9 kg
